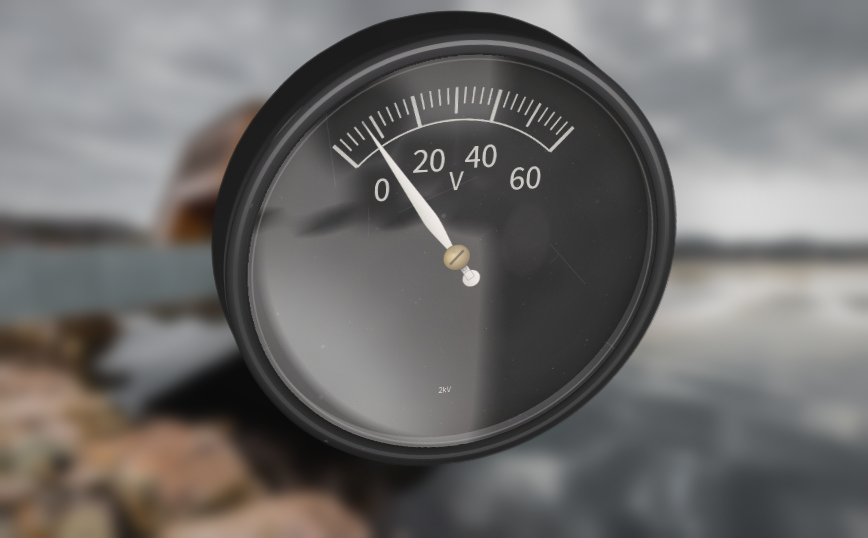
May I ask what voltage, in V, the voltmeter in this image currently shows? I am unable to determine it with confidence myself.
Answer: 8 V
